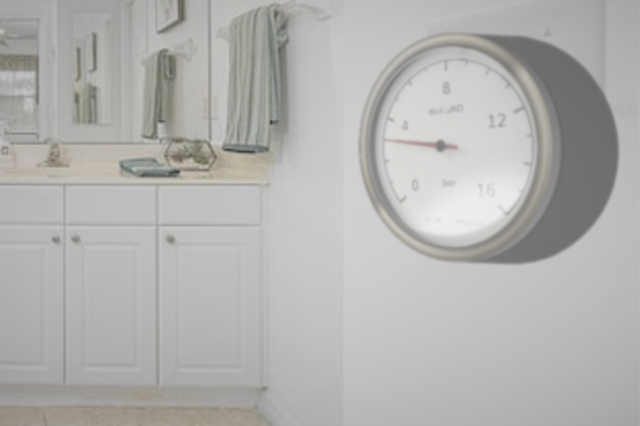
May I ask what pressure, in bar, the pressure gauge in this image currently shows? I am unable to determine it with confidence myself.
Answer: 3 bar
